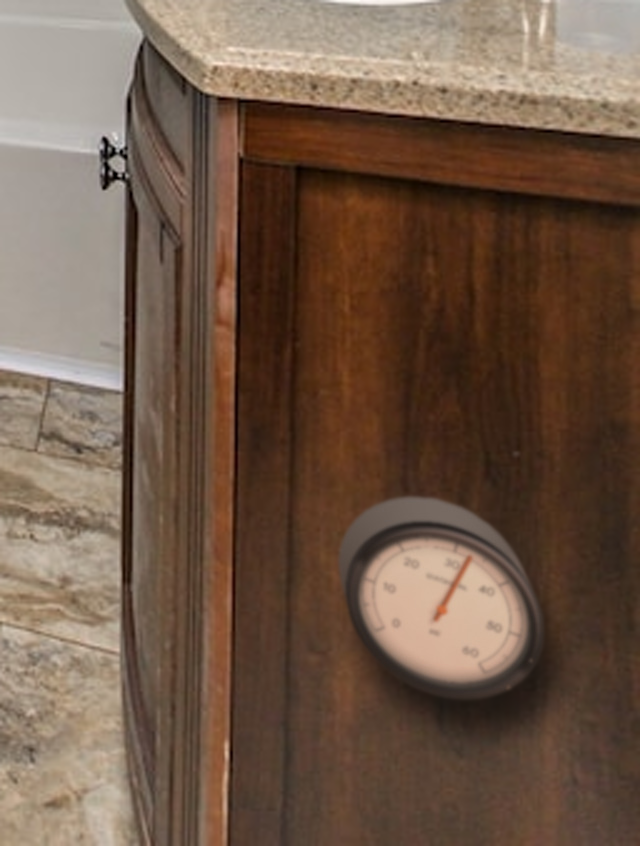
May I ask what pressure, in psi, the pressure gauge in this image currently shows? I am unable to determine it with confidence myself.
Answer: 32.5 psi
